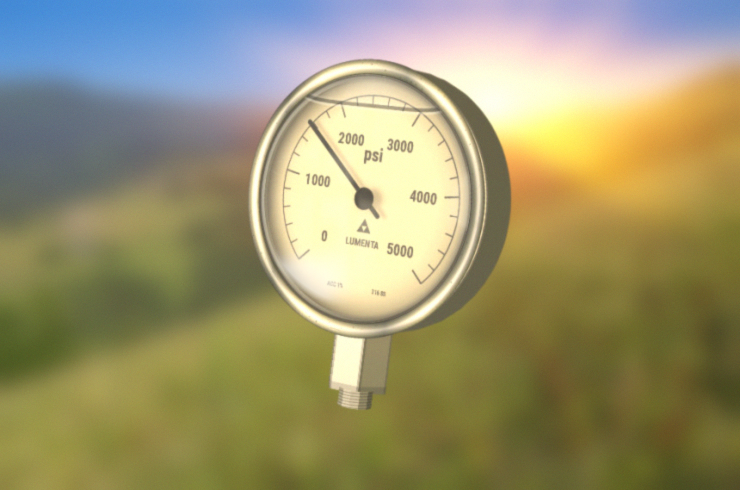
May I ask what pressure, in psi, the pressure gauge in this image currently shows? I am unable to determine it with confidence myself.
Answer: 1600 psi
